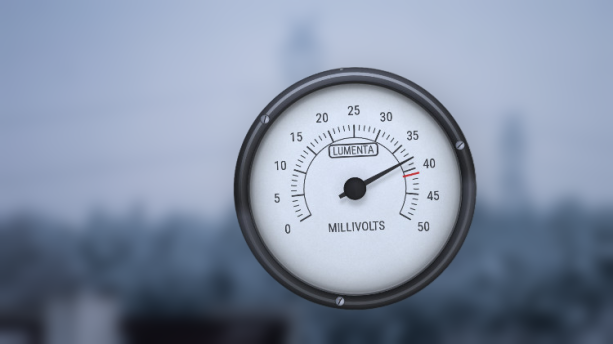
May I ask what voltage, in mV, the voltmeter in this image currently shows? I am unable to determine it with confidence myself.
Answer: 38 mV
